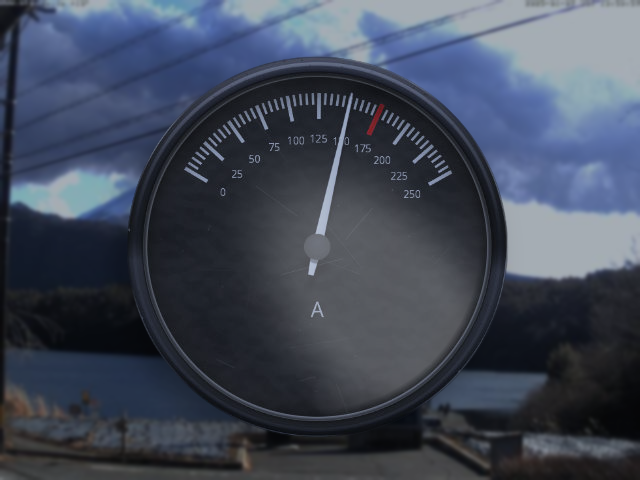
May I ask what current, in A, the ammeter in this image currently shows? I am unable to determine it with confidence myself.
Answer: 150 A
